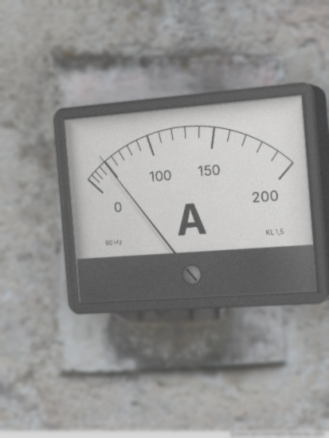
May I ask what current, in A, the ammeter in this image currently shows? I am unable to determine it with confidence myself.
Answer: 50 A
